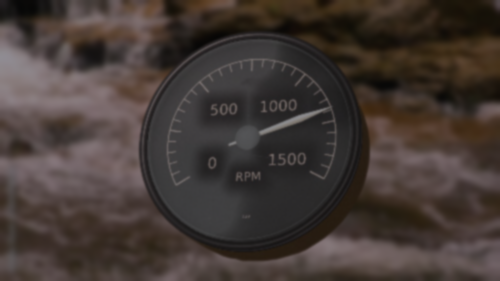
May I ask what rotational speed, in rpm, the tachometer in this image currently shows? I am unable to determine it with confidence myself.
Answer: 1200 rpm
